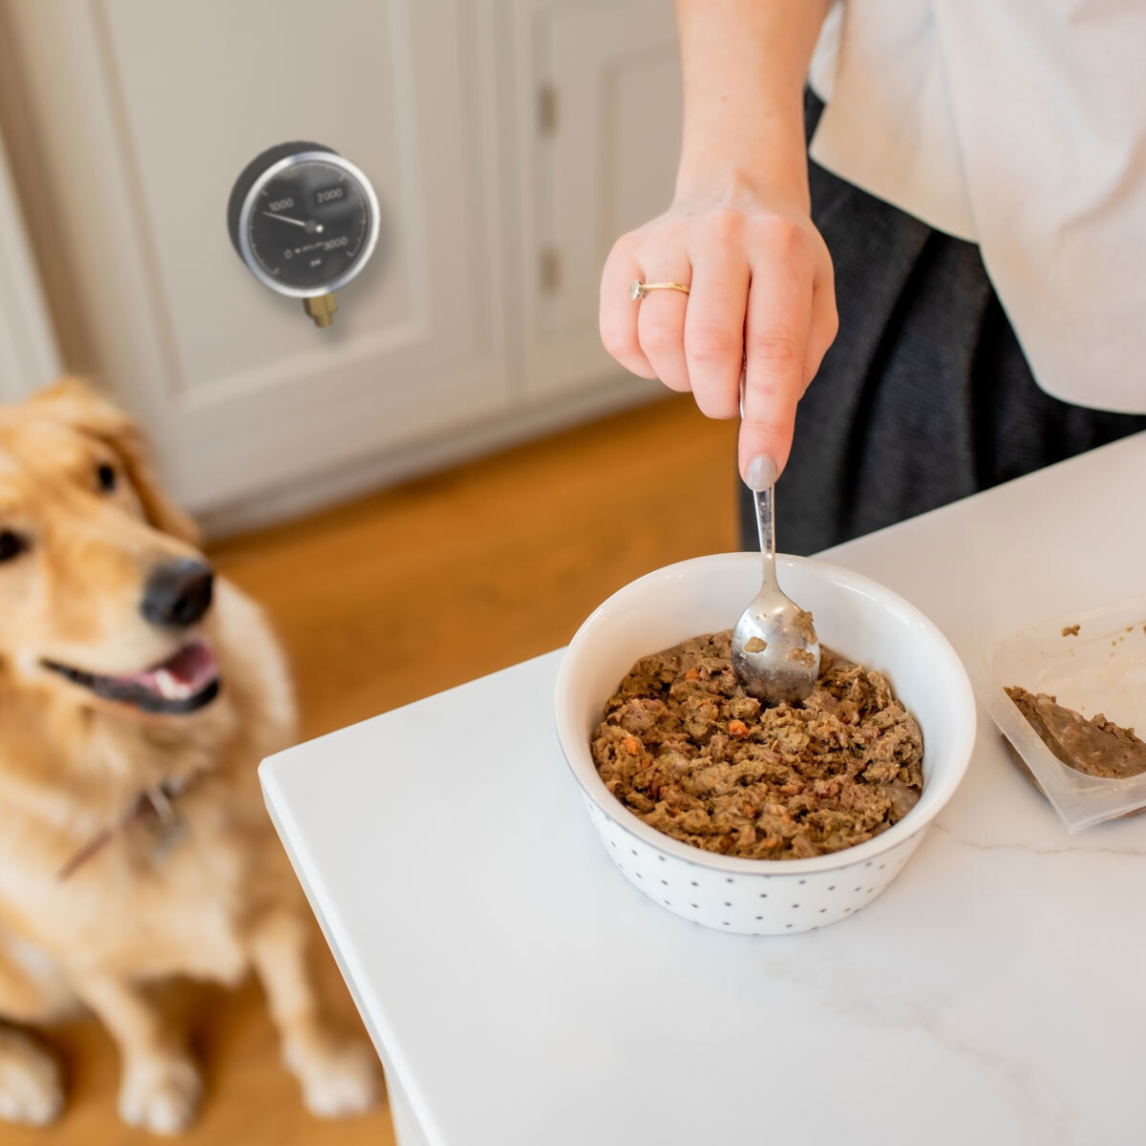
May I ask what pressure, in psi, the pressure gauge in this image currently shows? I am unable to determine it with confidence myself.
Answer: 800 psi
